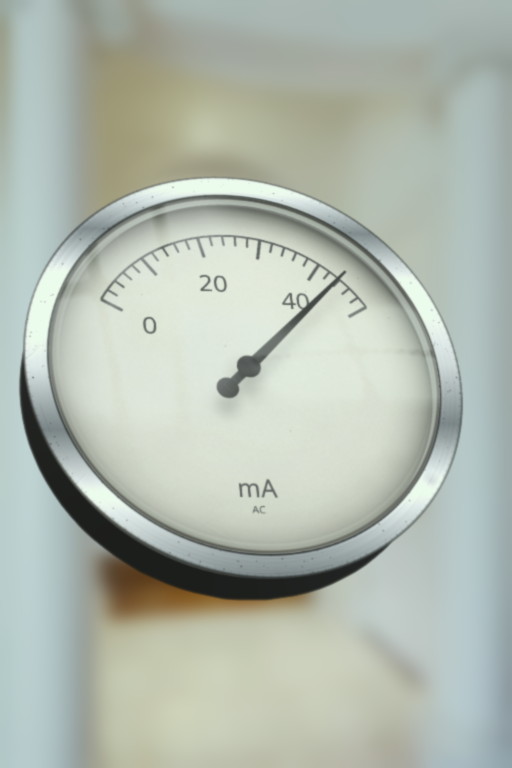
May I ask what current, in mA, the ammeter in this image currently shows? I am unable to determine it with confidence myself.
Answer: 44 mA
